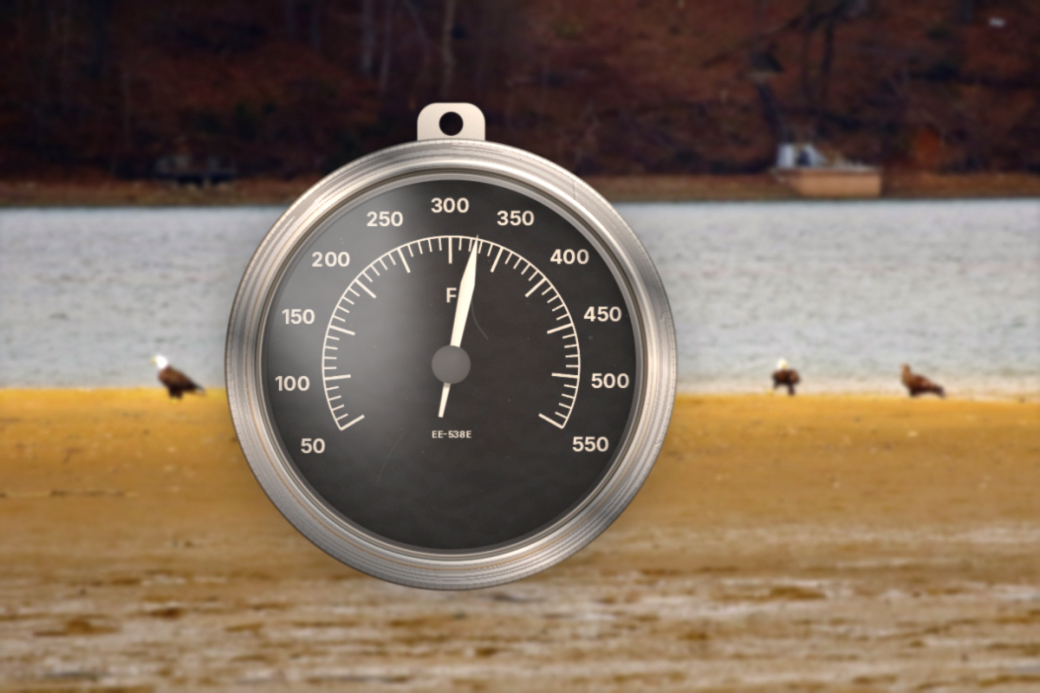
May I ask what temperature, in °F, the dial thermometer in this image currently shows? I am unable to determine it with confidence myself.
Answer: 325 °F
